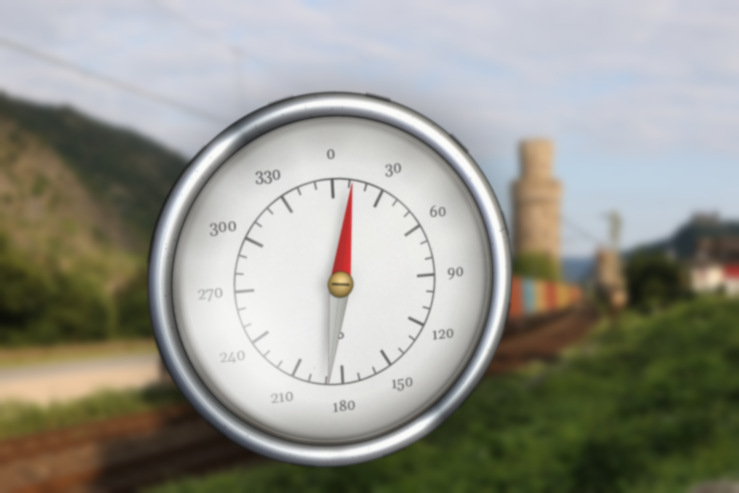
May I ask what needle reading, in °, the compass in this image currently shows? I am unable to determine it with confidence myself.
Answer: 10 °
